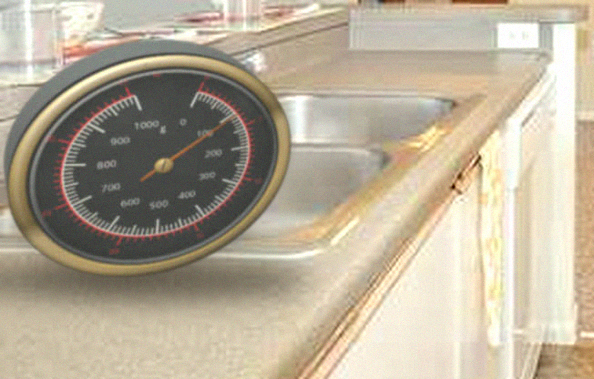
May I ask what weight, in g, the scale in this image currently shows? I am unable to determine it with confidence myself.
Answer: 100 g
